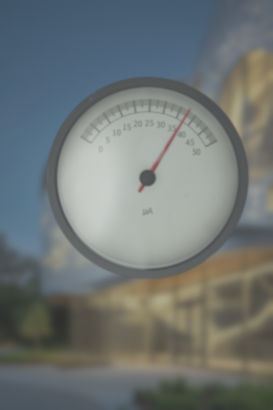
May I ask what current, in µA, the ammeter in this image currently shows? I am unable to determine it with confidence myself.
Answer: 37.5 µA
